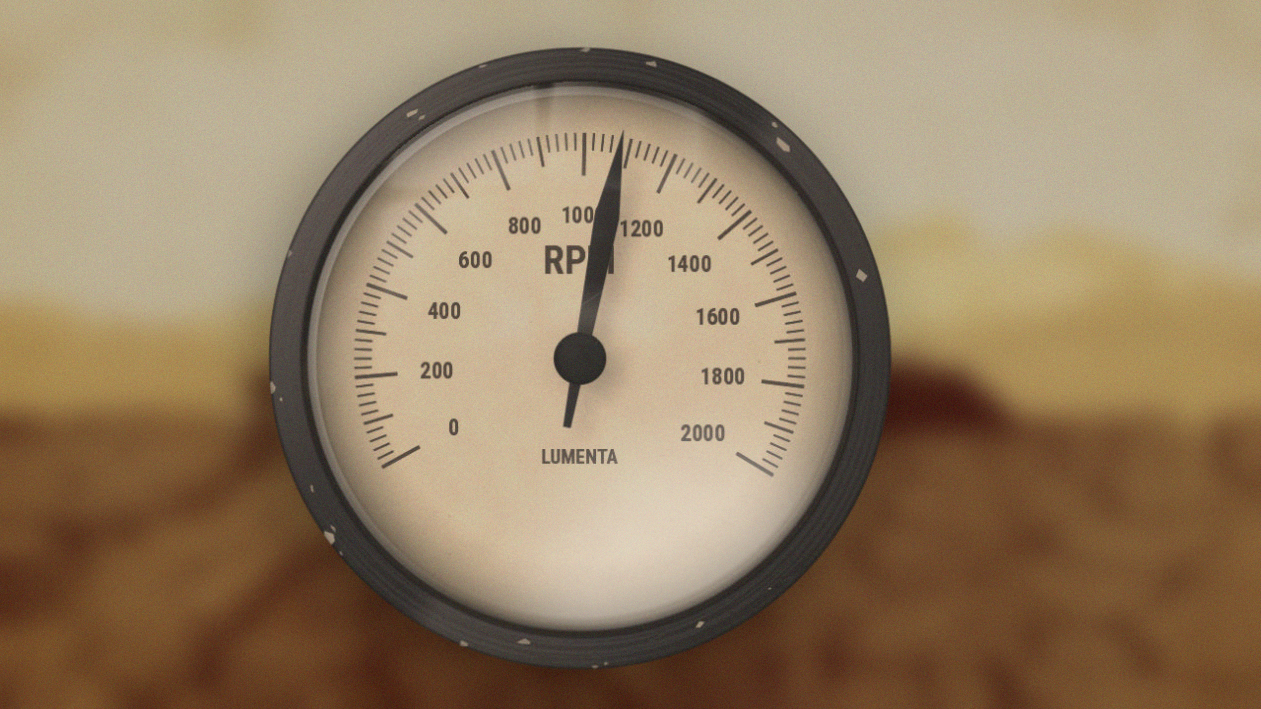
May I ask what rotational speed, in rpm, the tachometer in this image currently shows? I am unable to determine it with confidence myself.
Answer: 1080 rpm
